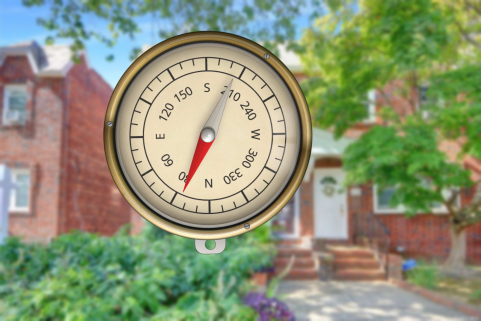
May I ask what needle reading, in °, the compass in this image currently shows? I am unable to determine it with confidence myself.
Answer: 25 °
